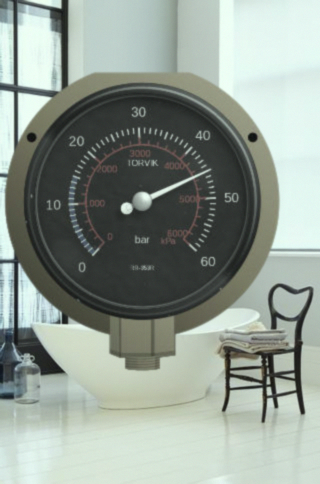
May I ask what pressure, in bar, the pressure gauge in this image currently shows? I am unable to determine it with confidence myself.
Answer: 45 bar
